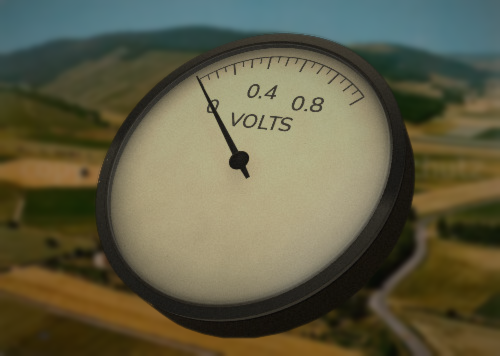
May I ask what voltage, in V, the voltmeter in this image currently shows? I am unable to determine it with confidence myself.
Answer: 0 V
